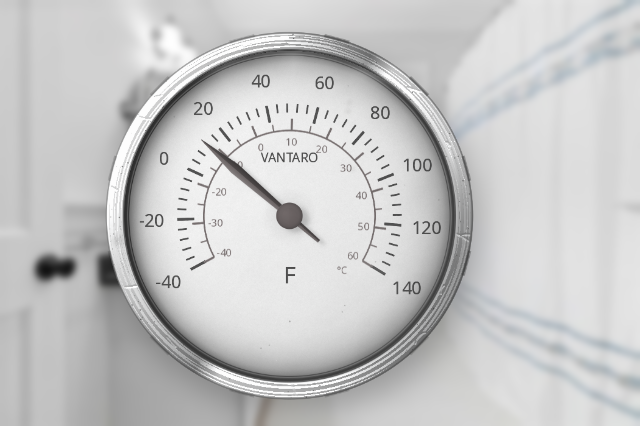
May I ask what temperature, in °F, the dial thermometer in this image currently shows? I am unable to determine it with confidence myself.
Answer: 12 °F
